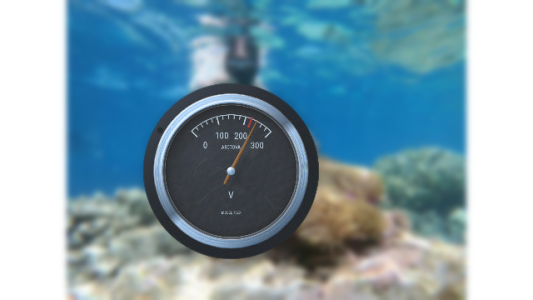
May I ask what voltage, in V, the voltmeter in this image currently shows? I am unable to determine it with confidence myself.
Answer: 240 V
